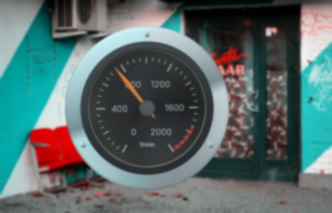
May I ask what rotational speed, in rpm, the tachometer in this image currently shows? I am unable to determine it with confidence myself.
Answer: 750 rpm
